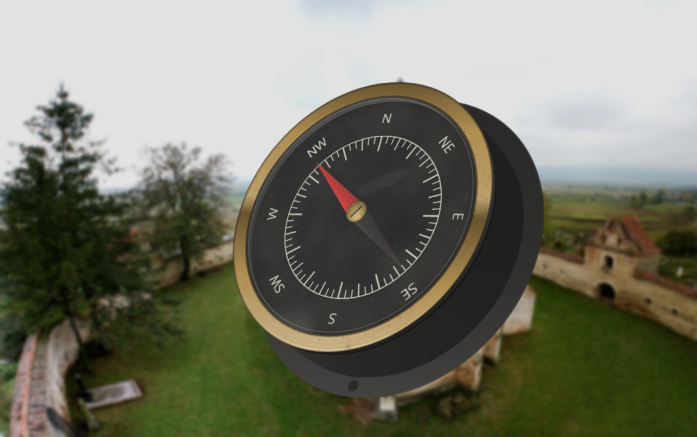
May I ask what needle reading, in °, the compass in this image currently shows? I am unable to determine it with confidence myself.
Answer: 310 °
